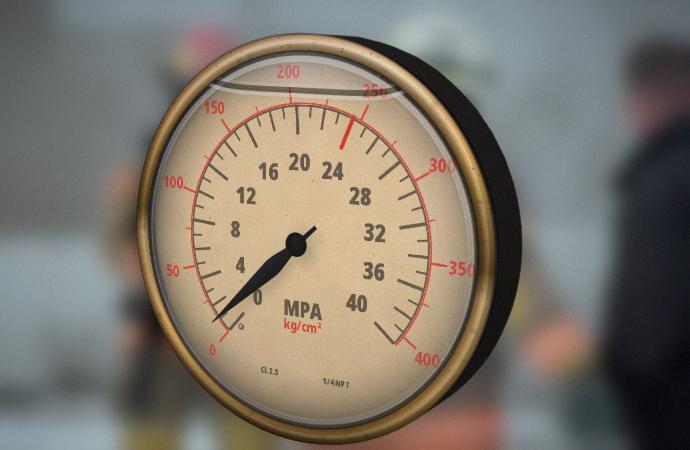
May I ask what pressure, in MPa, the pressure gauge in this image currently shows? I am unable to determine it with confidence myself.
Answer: 1 MPa
